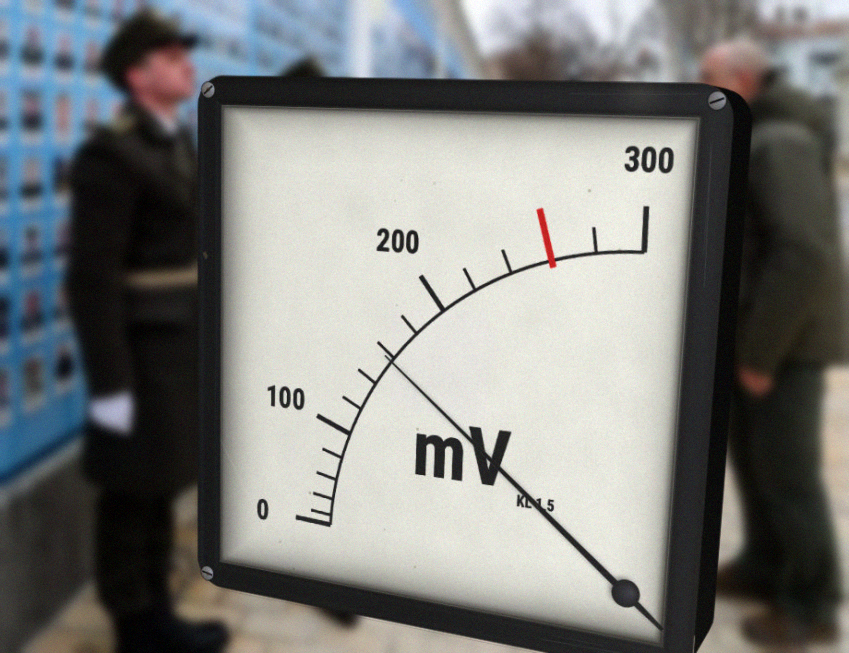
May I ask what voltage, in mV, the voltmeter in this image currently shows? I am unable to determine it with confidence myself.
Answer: 160 mV
